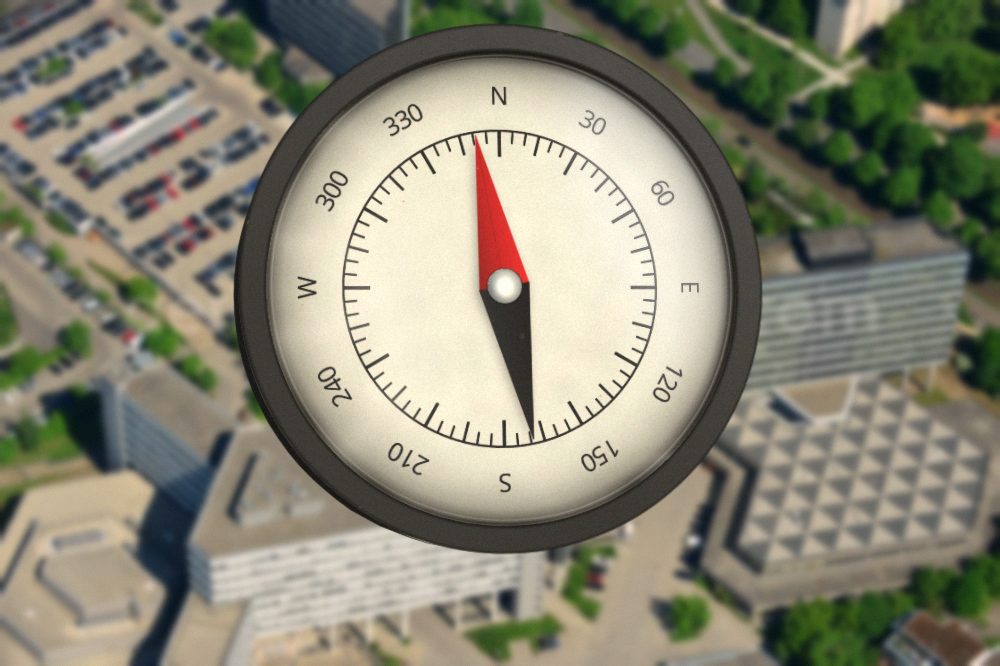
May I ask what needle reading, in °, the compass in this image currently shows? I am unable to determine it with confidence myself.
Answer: 350 °
